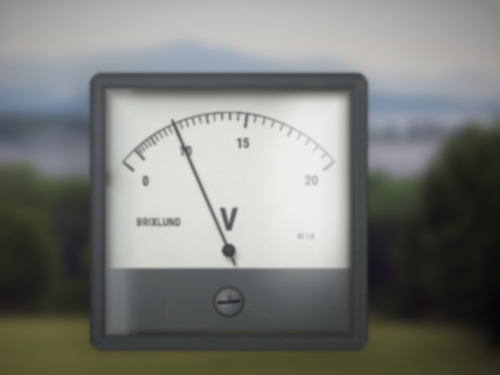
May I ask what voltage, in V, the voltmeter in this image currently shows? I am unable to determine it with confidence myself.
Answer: 10 V
